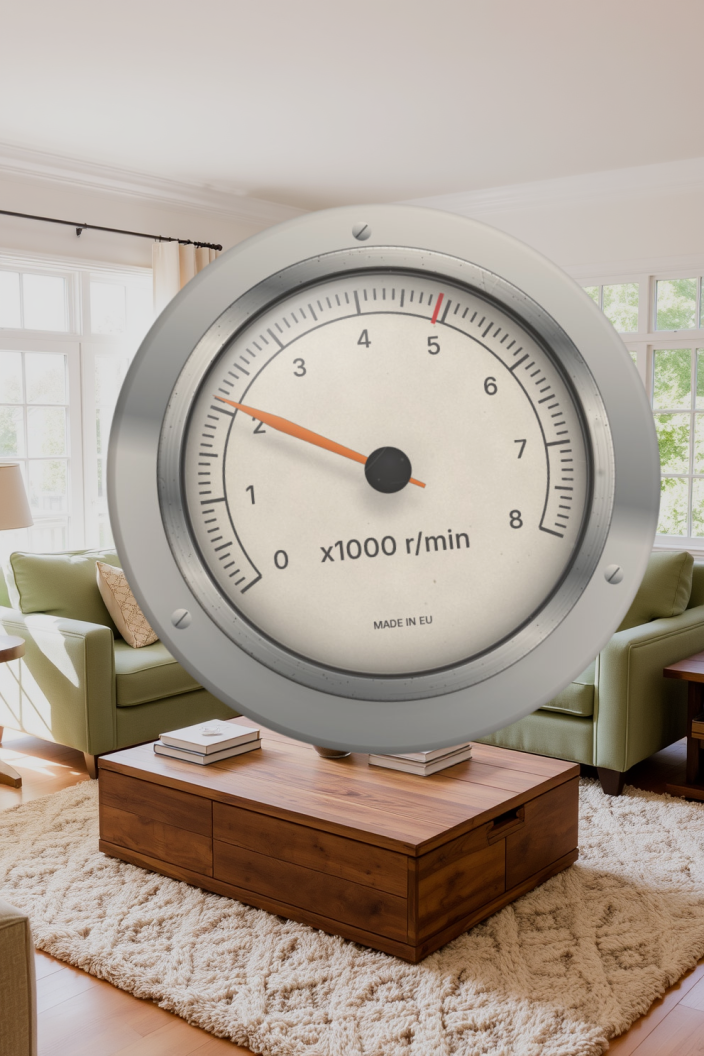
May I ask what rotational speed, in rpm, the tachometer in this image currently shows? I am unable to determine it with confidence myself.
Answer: 2100 rpm
